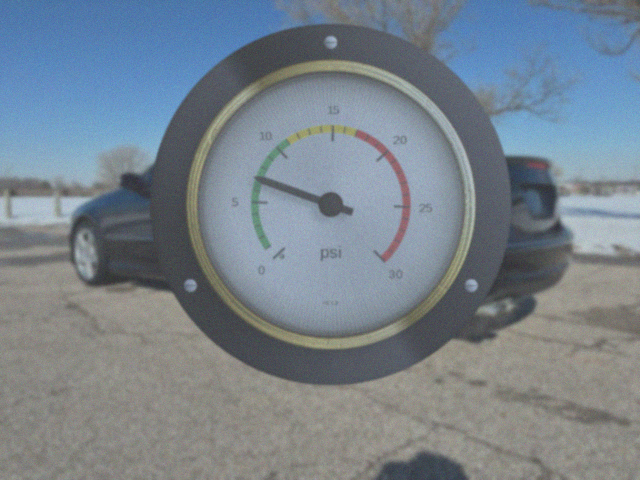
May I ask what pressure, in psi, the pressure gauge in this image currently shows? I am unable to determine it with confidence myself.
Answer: 7 psi
